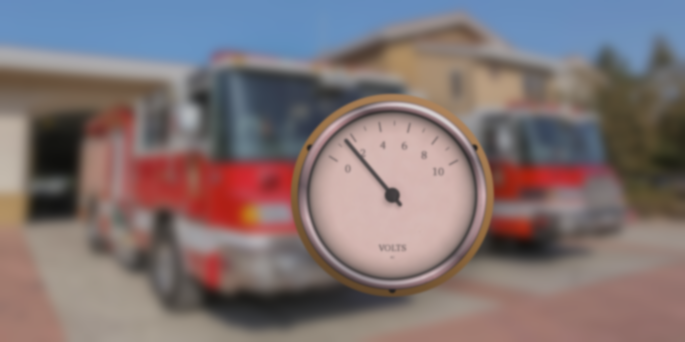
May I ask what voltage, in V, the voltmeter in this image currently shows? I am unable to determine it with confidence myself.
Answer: 1.5 V
